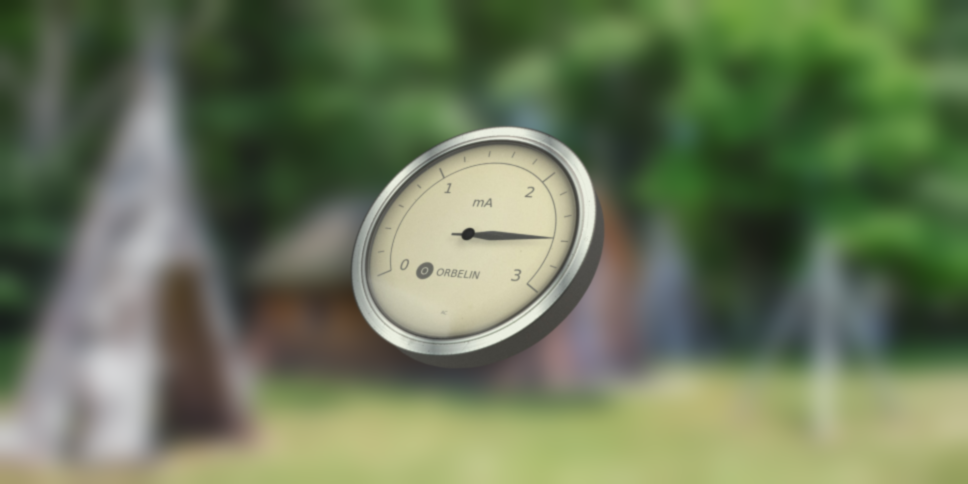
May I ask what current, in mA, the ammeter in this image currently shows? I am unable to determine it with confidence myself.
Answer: 2.6 mA
